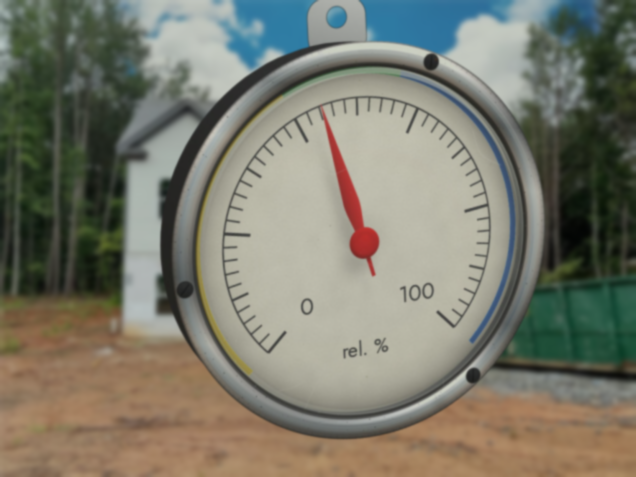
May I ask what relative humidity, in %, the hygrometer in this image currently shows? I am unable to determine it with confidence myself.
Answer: 44 %
